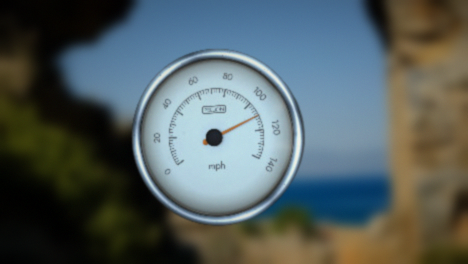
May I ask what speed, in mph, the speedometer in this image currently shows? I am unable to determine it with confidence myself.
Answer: 110 mph
